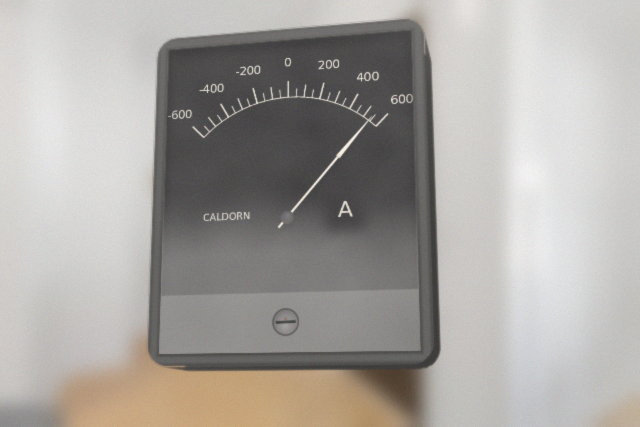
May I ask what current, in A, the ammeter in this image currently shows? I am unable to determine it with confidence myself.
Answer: 550 A
